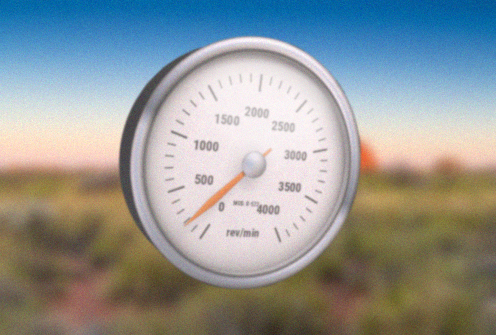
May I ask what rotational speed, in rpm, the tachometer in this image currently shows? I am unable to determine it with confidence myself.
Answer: 200 rpm
